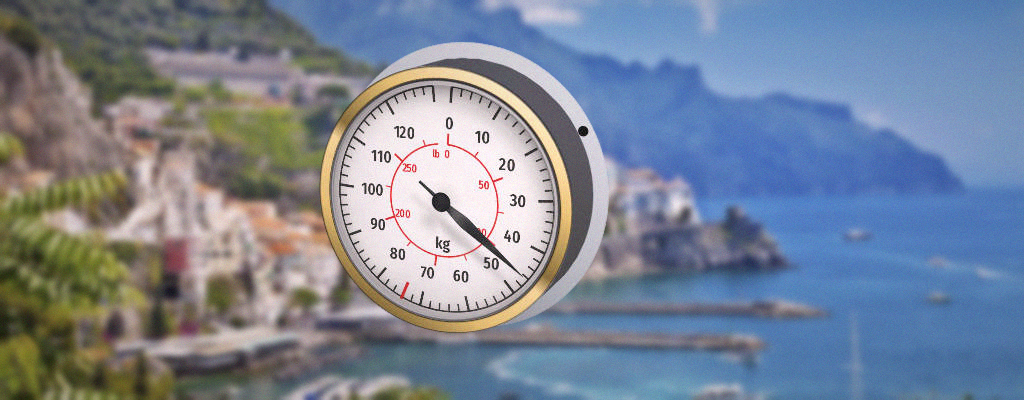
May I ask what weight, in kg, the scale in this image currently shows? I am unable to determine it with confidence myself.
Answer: 46 kg
